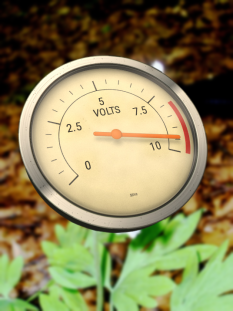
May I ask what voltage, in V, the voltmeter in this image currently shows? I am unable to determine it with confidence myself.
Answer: 9.5 V
